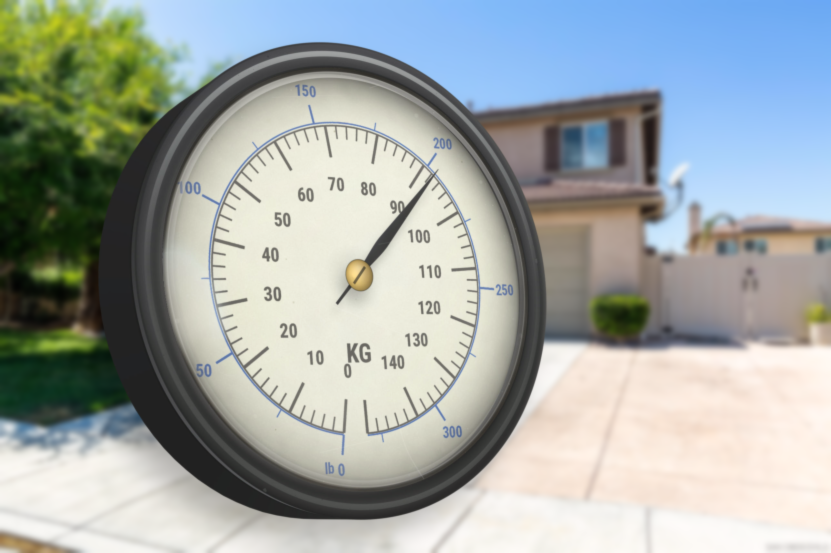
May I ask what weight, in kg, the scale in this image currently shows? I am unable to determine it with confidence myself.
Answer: 92 kg
